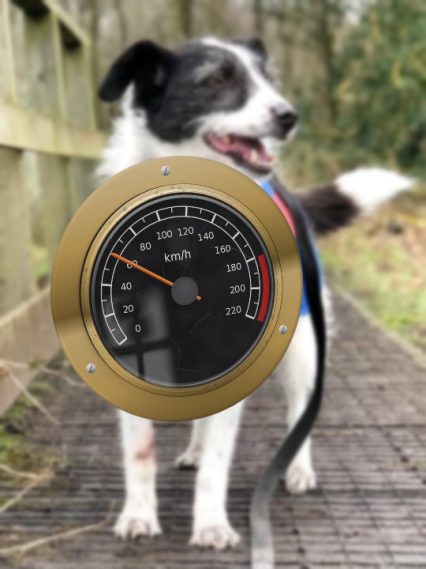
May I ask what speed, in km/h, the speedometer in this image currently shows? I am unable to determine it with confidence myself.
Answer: 60 km/h
